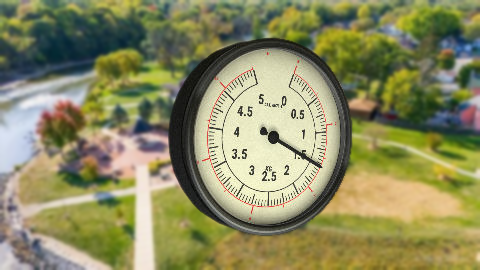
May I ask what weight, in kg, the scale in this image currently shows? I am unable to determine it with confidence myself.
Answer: 1.5 kg
